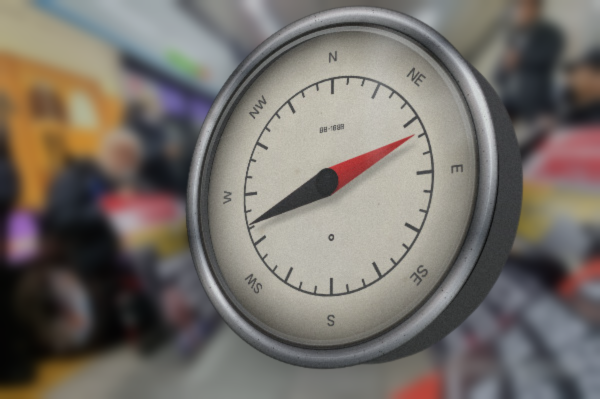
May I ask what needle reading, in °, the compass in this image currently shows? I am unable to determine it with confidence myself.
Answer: 70 °
